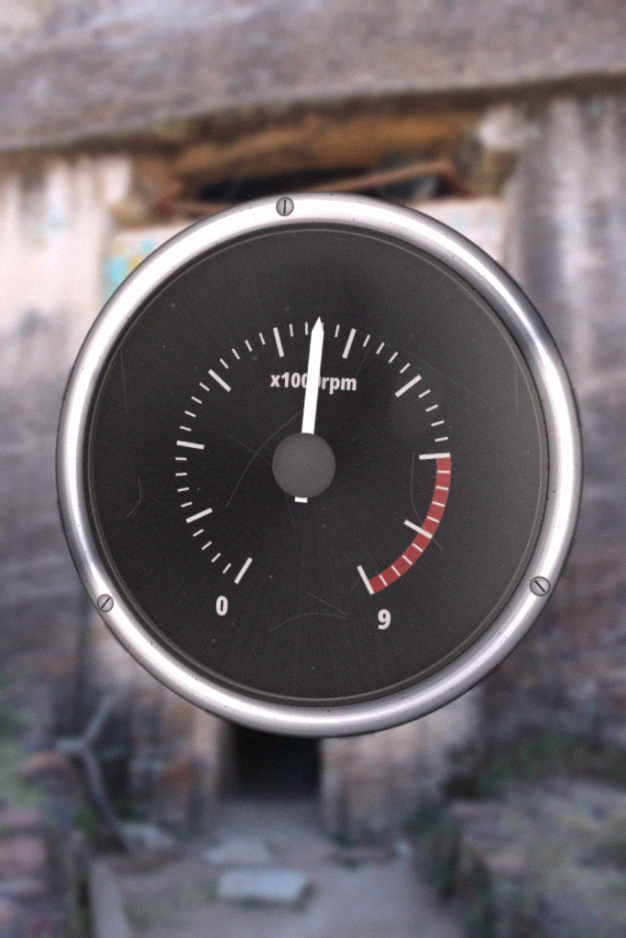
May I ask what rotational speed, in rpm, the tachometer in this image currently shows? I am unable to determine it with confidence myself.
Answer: 4600 rpm
